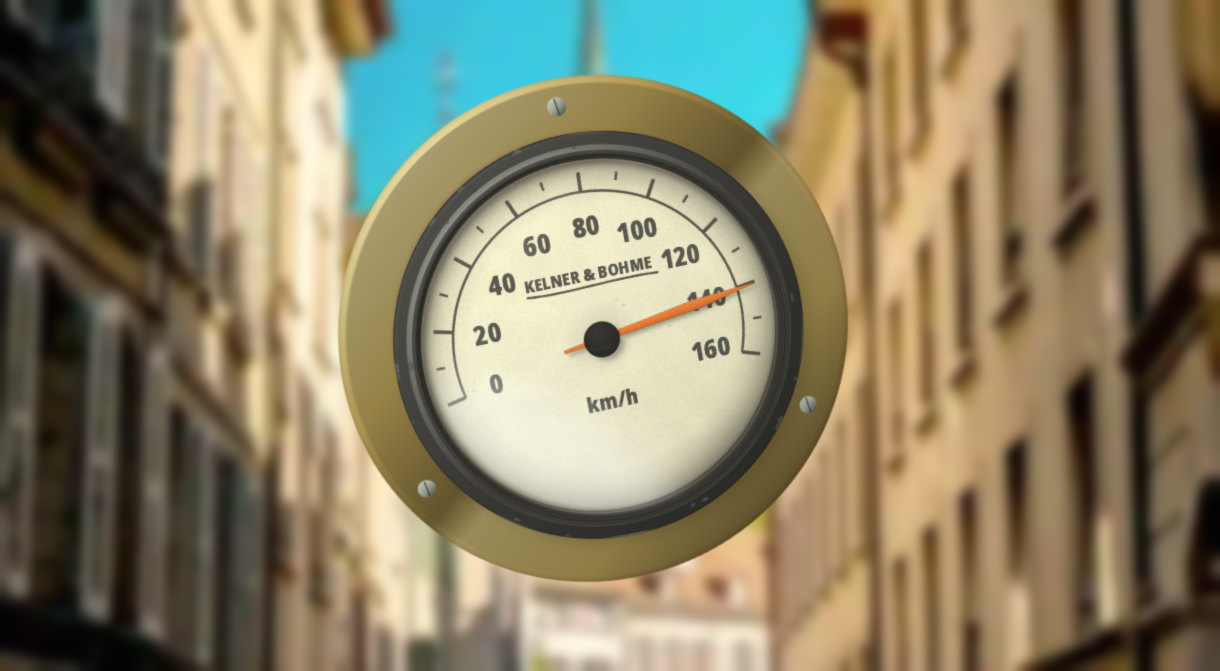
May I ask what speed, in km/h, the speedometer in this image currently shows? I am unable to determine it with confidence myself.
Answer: 140 km/h
